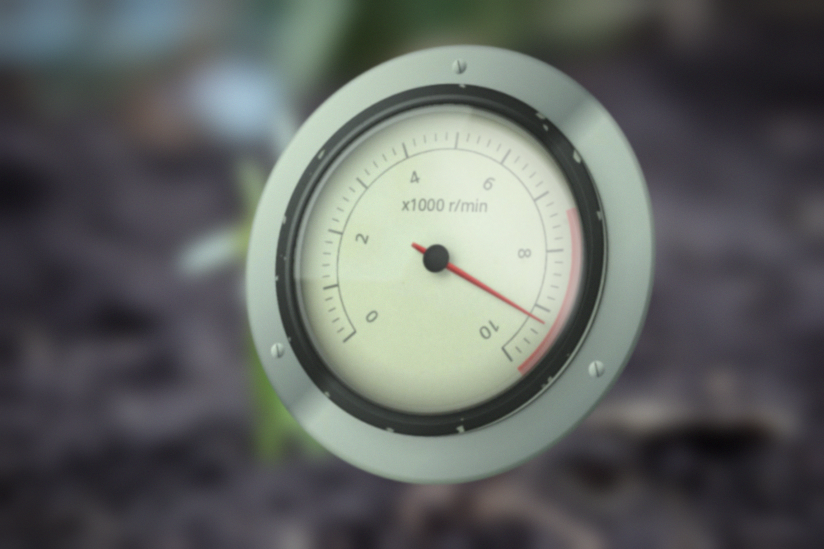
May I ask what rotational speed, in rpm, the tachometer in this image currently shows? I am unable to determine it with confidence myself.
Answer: 9200 rpm
